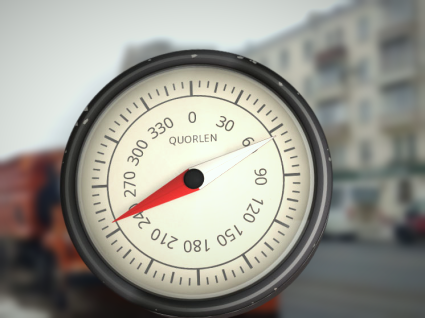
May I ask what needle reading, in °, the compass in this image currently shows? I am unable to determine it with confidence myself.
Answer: 245 °
